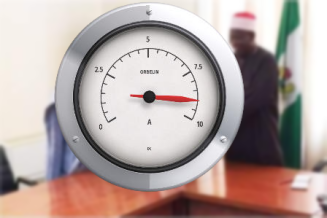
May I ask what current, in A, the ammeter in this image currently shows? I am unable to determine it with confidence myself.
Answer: 9 A
